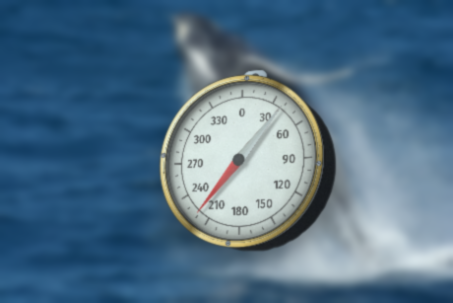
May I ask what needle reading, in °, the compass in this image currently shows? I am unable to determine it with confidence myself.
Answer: 220 °
